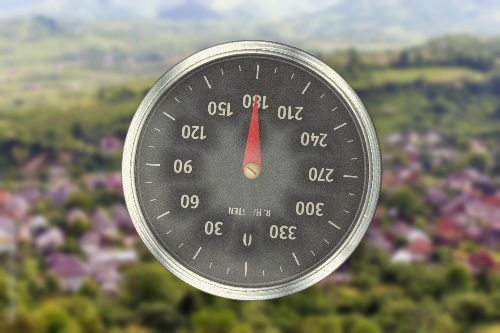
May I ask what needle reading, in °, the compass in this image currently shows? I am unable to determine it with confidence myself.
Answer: 180 °
